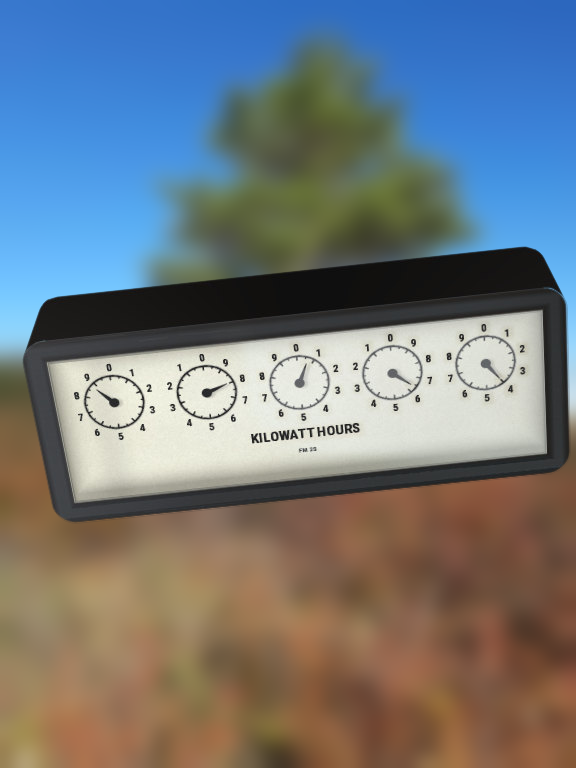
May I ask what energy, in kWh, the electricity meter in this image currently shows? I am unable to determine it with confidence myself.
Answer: 88064 kWh
